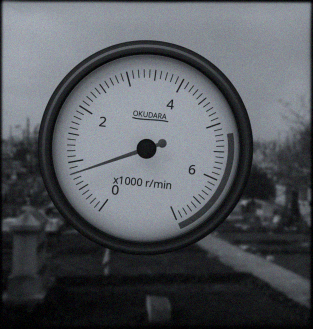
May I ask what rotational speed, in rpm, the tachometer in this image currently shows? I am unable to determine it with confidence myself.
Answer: 800 rpm
